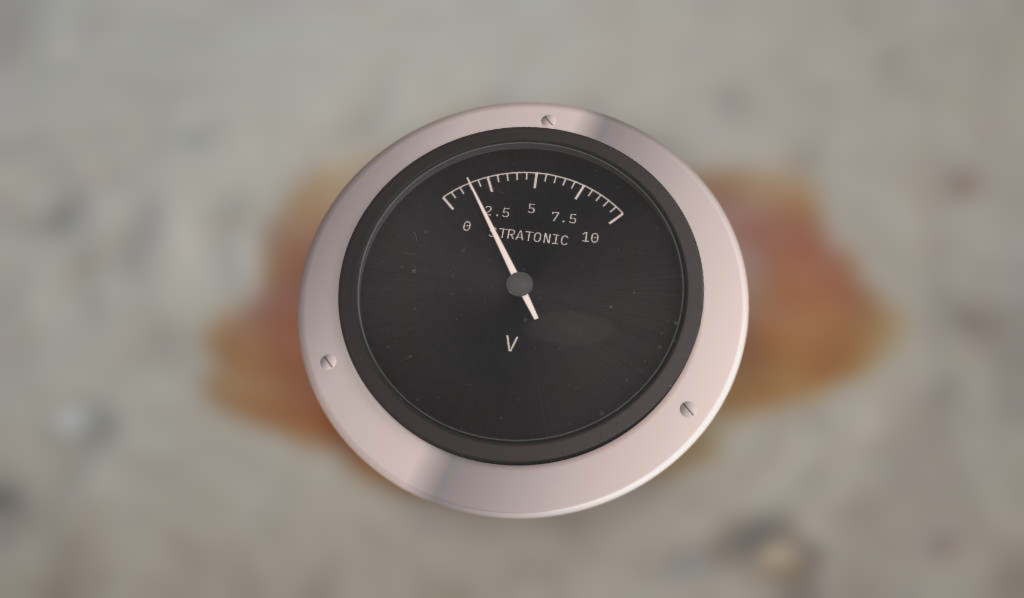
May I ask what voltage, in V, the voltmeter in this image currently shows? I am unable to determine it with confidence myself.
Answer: 1.5 V
